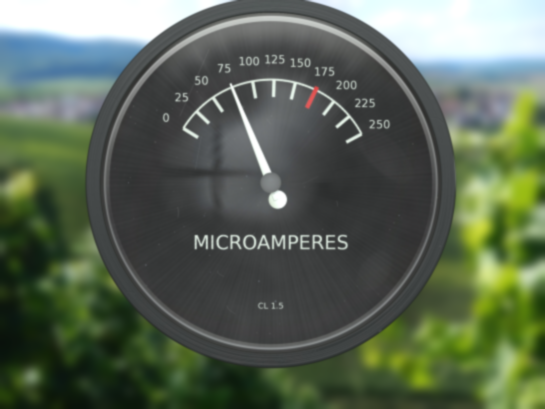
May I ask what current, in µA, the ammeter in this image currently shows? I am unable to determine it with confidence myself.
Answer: 75 µA
